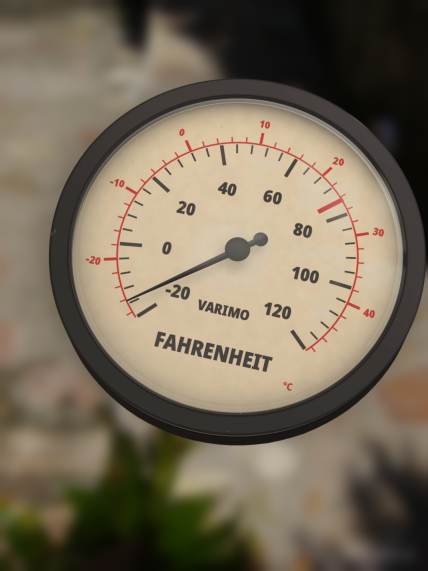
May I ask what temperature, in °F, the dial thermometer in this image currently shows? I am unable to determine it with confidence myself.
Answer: -16 °F
